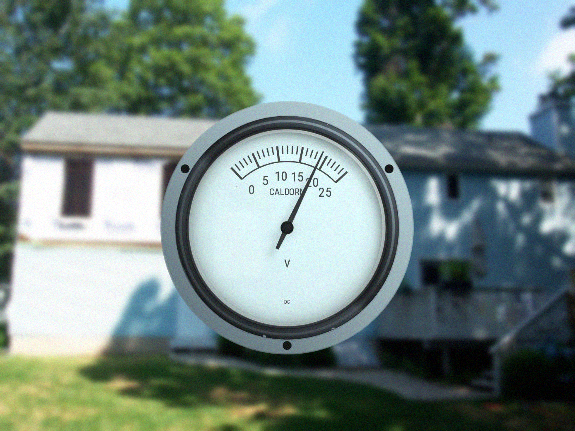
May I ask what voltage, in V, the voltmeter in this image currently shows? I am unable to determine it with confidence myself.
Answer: 19 V
